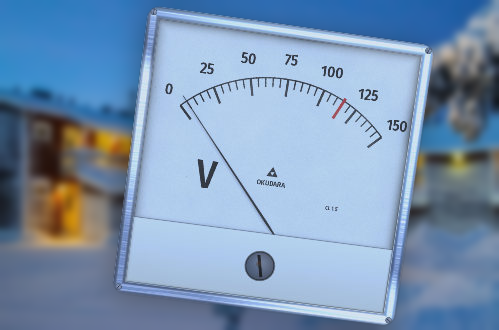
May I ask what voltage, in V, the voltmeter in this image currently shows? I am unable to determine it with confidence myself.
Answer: 5 V
